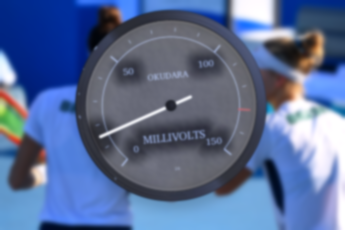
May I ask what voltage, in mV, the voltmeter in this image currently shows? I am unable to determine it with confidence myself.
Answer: 15 mV
